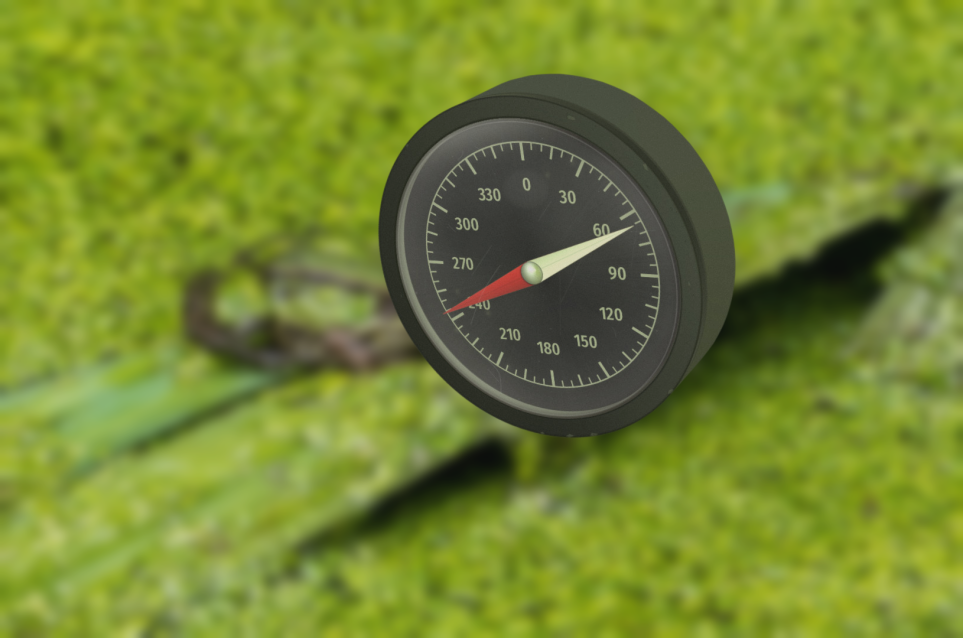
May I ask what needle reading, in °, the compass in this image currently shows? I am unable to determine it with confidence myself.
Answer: 245 °
